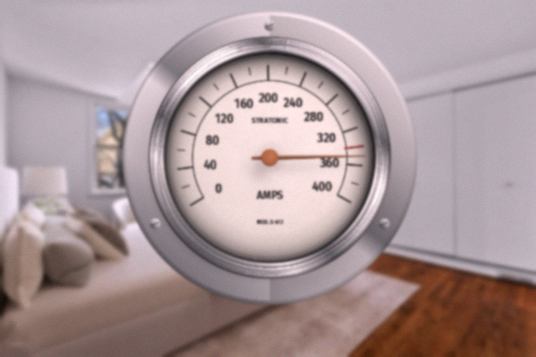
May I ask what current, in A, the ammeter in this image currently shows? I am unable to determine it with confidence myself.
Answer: 350 A
